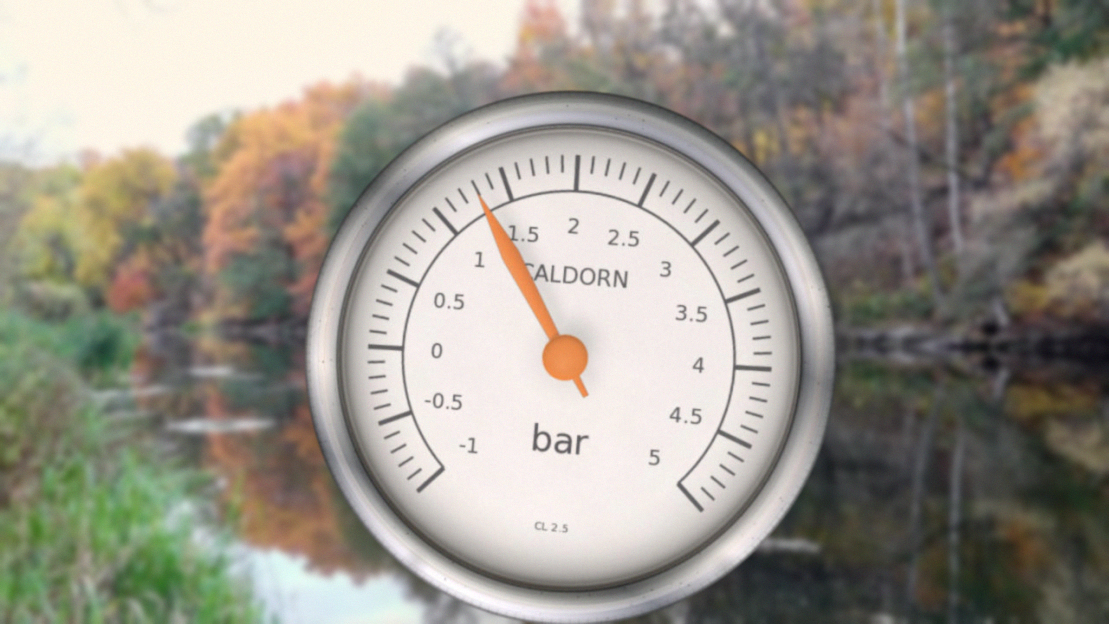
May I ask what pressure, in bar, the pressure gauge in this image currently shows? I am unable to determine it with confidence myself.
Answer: 1.3 bar
